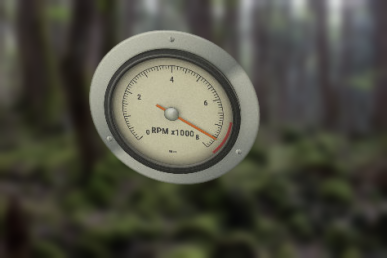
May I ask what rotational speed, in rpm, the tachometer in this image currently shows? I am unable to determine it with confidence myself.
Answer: 7500 rpm
